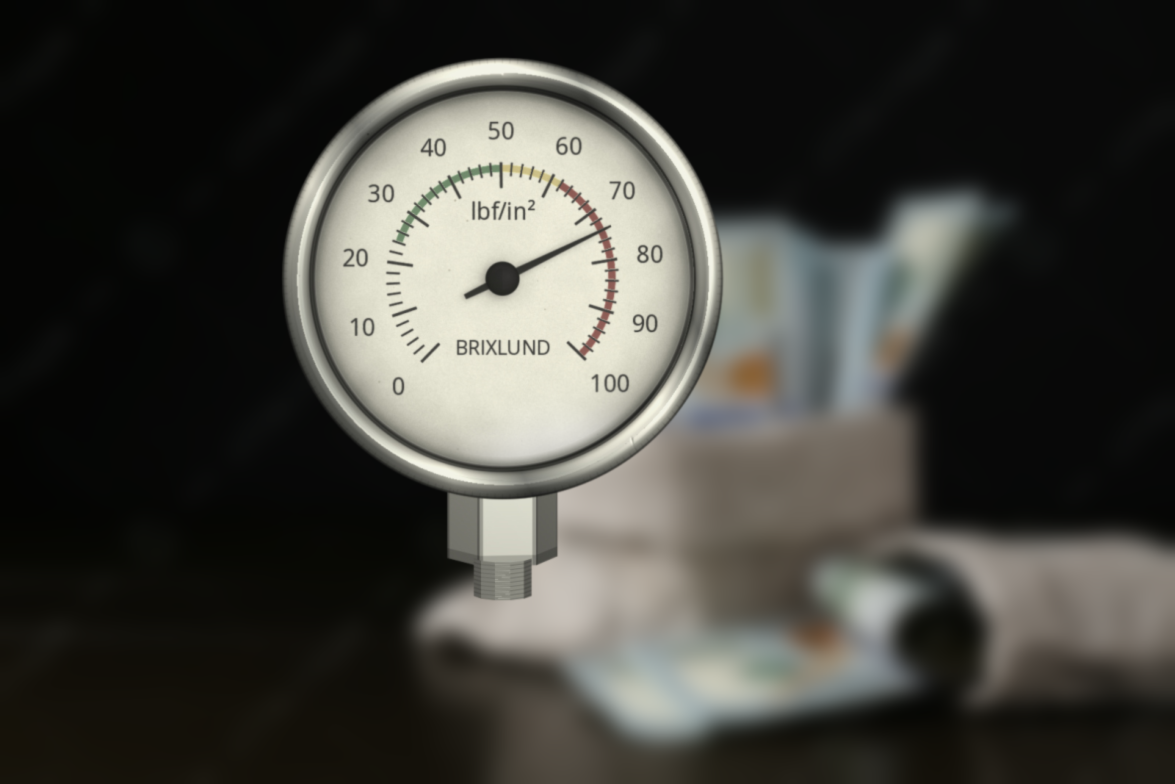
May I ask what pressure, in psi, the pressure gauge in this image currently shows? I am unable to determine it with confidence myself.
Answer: 74 psi
